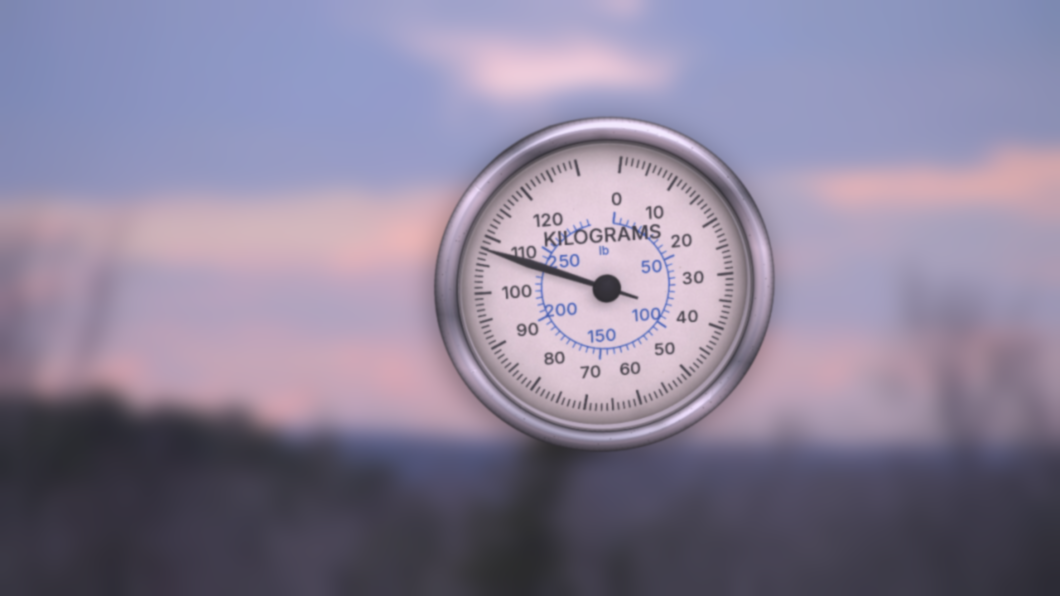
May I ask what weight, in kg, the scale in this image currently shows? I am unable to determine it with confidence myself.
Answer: 108 kg
